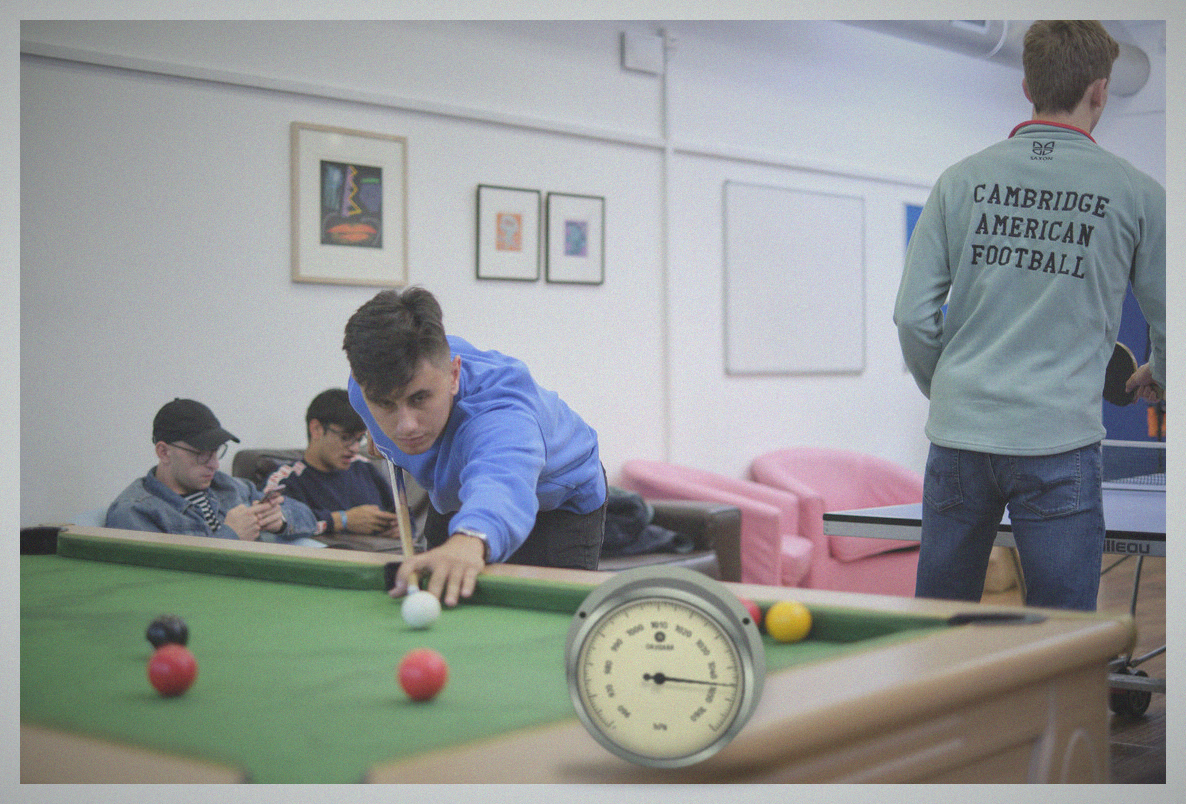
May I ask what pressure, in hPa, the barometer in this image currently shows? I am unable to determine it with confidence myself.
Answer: 1045 hPa
